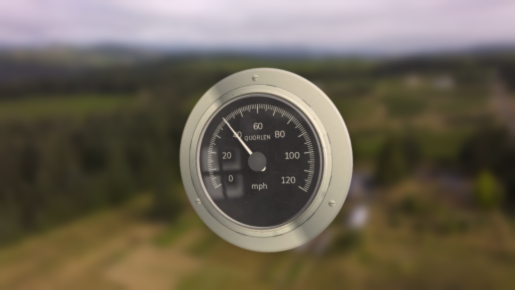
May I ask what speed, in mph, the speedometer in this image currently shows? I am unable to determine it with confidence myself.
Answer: 40 mph
